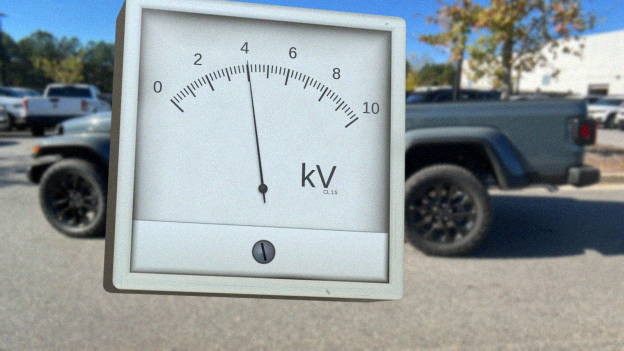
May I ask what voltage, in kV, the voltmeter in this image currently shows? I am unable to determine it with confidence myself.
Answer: 4 kV
